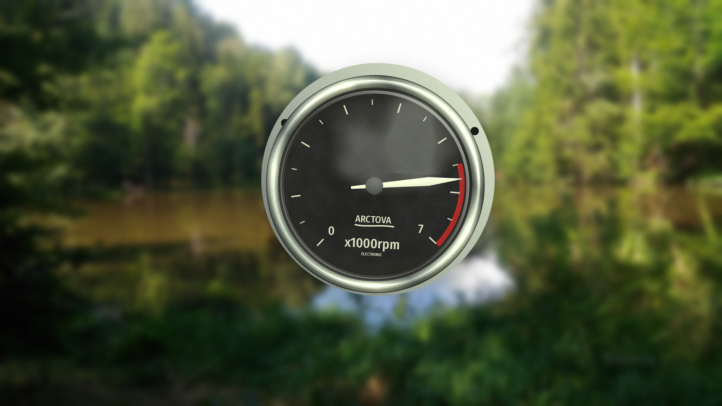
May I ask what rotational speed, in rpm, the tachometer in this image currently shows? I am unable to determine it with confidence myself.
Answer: 5750 rpm
